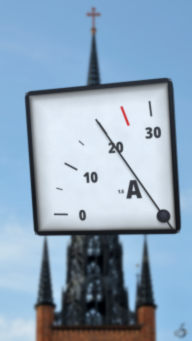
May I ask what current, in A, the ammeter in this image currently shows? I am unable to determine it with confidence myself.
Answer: 20 A
